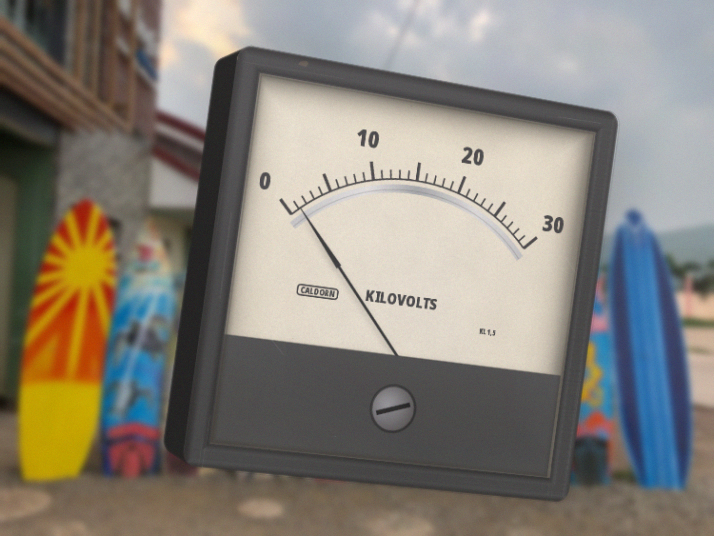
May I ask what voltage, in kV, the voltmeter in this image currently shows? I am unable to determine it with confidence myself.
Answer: 1 kV
